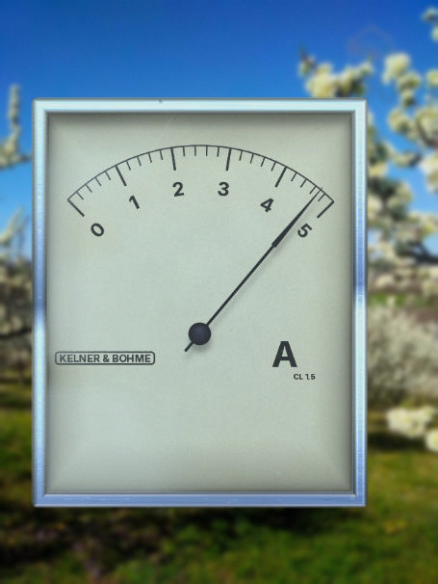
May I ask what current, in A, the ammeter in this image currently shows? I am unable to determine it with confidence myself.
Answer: 4.7 A
